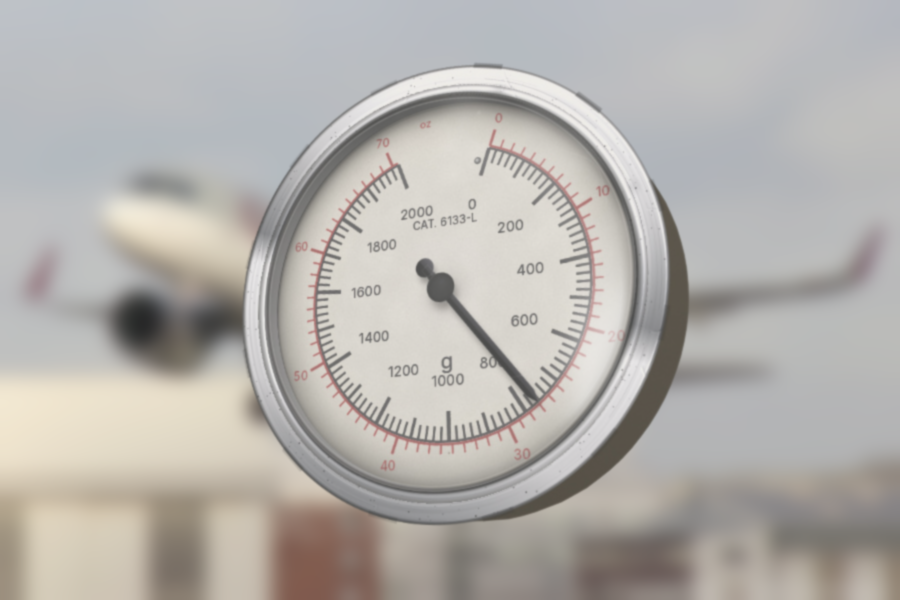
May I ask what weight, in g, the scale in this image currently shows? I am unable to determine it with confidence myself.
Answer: 760 g
